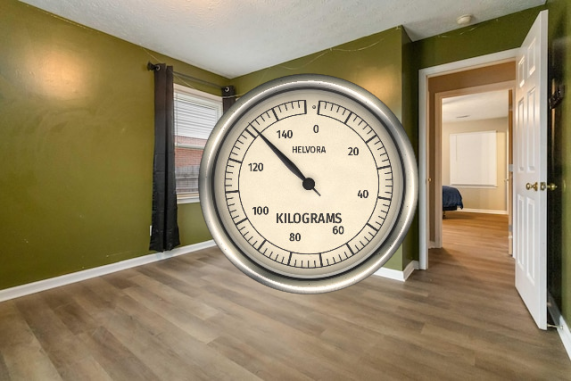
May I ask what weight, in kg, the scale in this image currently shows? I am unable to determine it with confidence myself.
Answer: 132 kg
